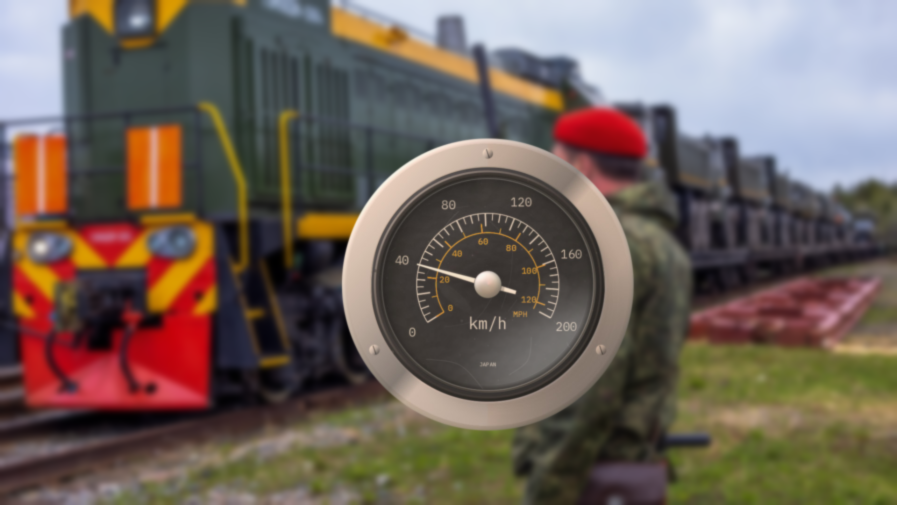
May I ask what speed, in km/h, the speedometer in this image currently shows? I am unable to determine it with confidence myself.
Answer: 40 km/h
